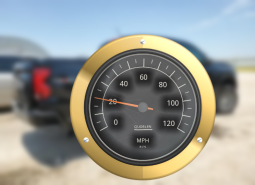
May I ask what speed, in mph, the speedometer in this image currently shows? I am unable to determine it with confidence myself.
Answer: 20 mph
